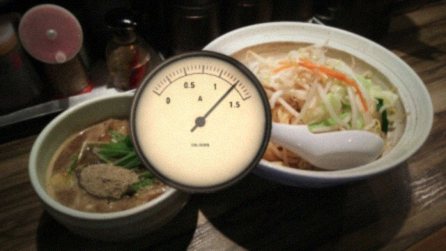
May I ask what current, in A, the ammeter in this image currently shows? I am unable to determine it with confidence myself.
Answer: 1.25 A
